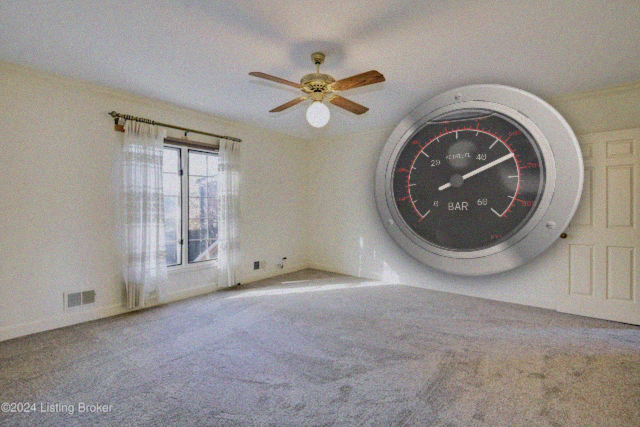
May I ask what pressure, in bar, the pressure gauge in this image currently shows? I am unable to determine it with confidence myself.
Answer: 45 bar
